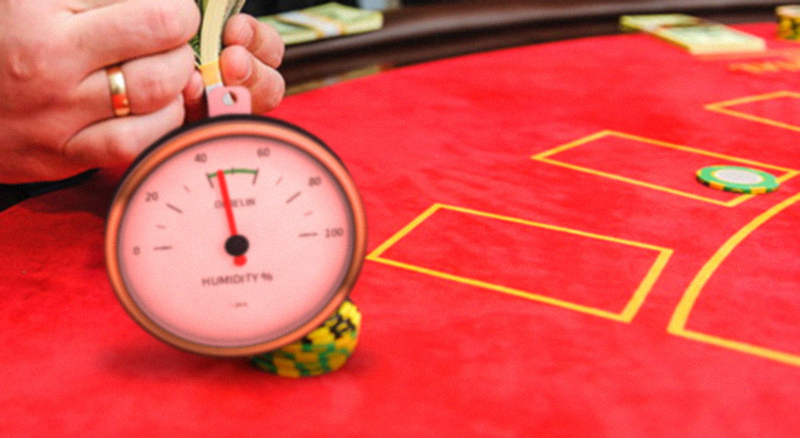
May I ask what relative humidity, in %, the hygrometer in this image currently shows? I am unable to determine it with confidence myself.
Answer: 45 %
